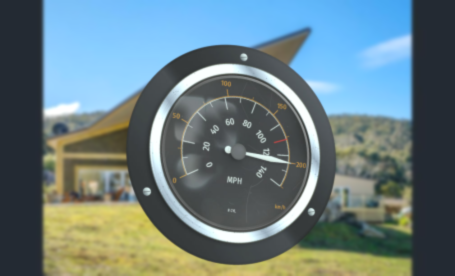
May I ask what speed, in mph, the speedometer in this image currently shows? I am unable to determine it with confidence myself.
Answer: 125 mph
